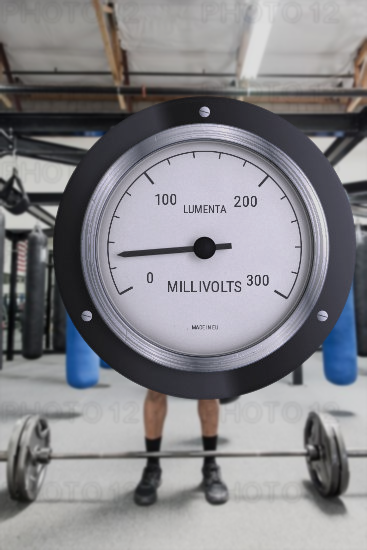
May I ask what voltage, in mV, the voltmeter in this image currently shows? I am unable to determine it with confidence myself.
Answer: 30 mV
